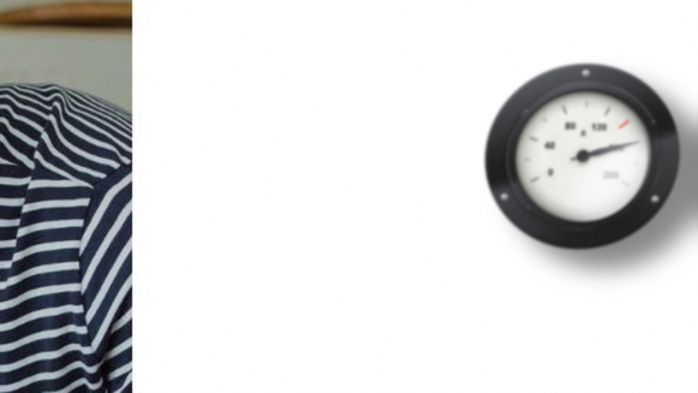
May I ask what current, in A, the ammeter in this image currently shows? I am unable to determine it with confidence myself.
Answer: 160 A
